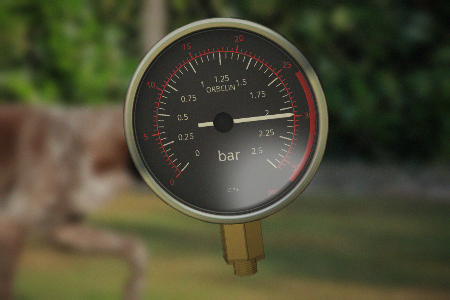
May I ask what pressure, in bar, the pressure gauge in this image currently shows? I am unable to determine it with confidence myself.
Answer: 2.05 bar
